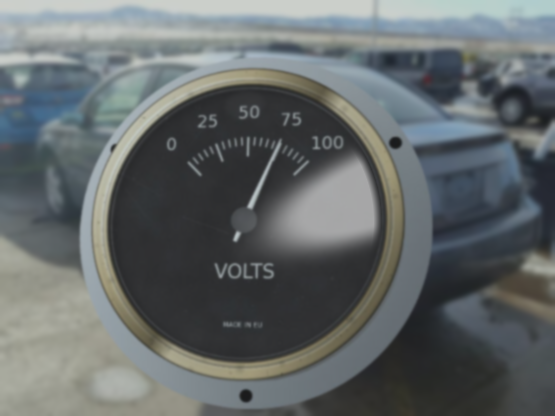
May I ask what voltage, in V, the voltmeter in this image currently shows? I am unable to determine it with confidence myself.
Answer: 75 V
